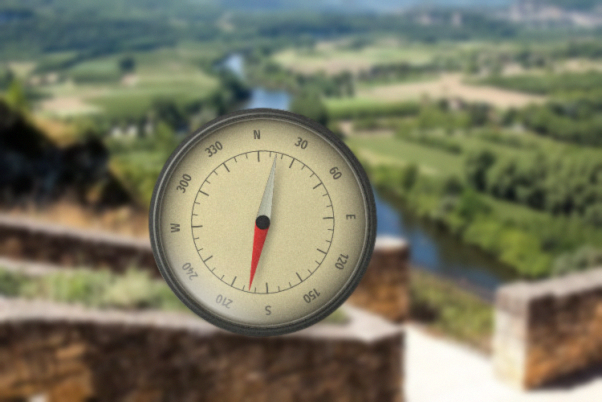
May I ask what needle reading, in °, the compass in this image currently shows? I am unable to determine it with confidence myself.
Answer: 195 °
